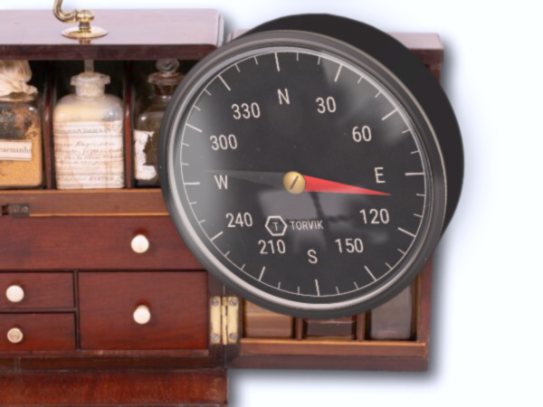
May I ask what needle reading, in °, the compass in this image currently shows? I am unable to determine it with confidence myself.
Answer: 100 °
